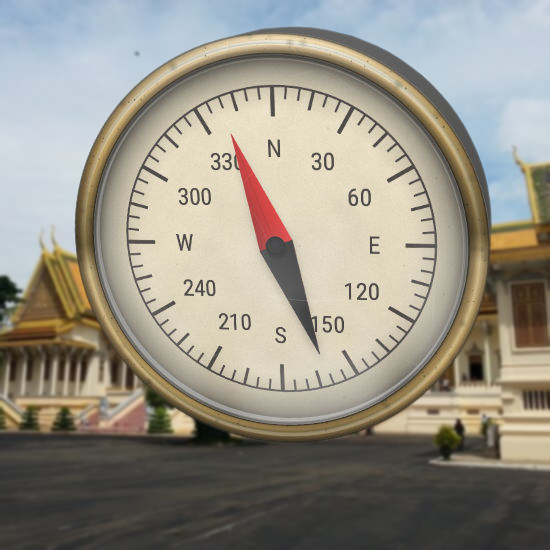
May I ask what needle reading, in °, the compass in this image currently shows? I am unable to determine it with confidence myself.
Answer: 340 °
